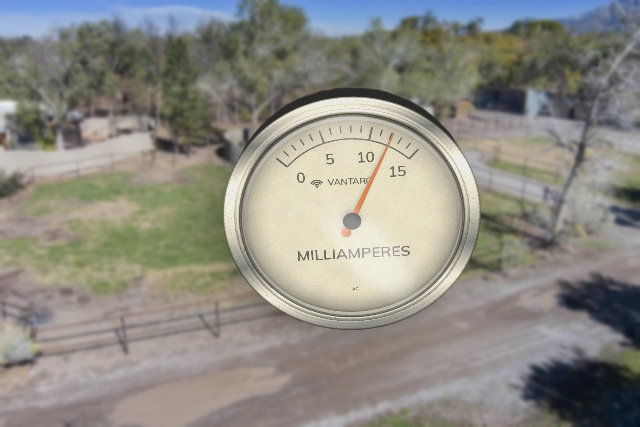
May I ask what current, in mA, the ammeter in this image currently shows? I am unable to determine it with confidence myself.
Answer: 12 mA
